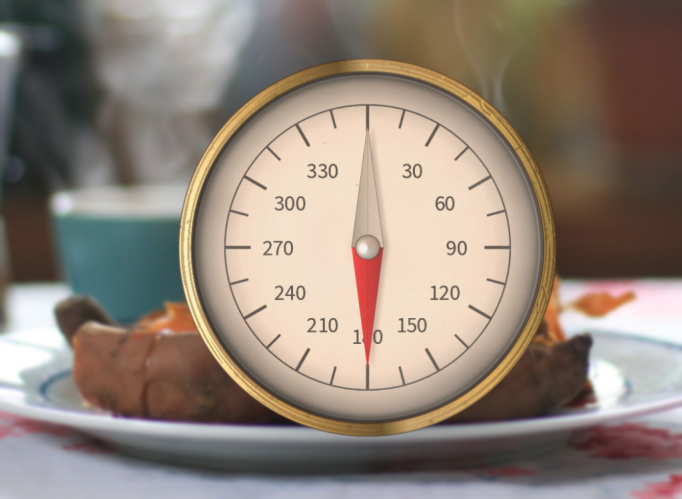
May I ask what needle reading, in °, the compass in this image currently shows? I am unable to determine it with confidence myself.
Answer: 180 °
